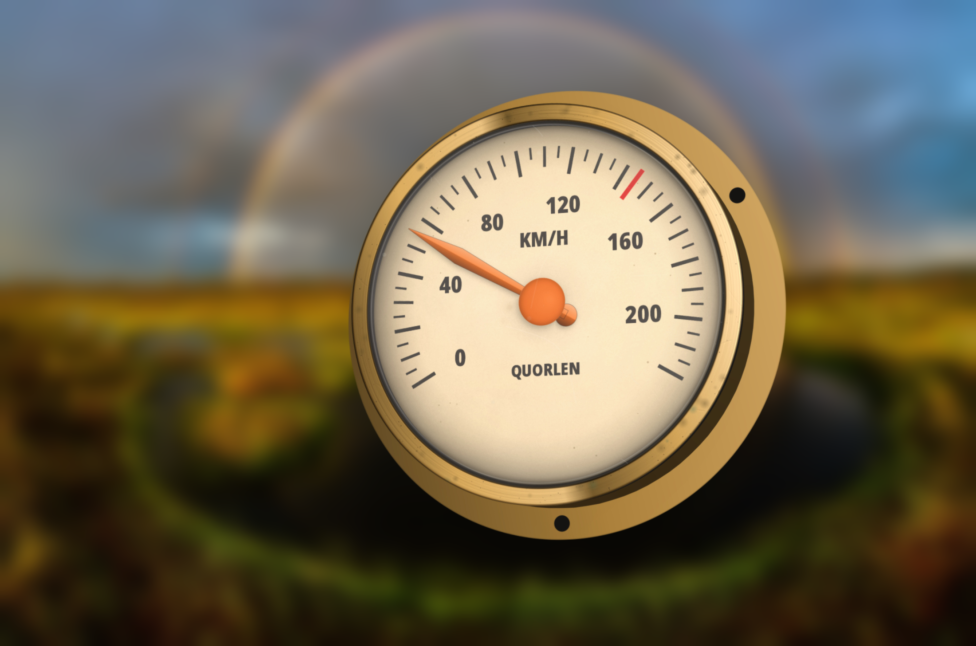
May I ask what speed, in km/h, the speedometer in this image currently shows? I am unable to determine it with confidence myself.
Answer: 55 km/h
